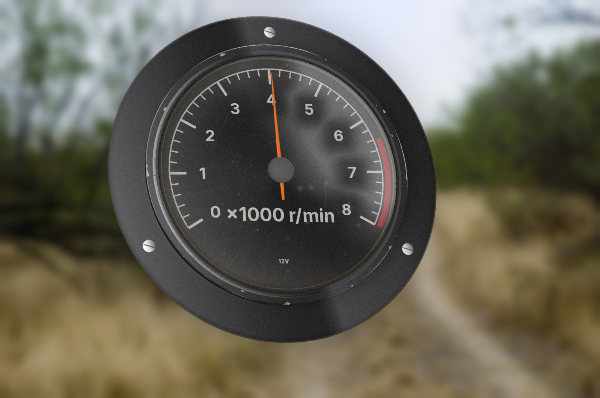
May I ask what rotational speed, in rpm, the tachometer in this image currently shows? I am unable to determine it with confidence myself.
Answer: 4000 rpm
